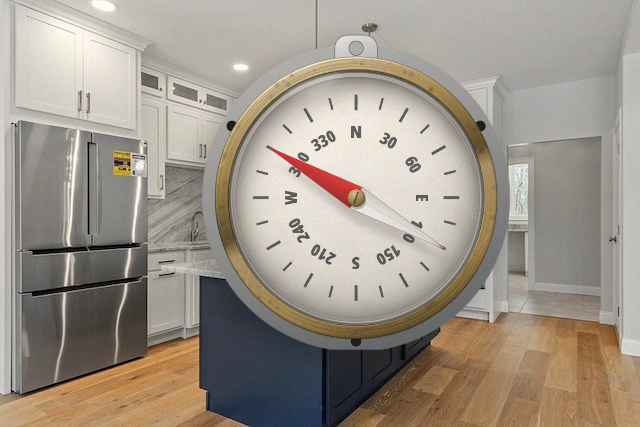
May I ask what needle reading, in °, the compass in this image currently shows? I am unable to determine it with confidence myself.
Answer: 300 °
